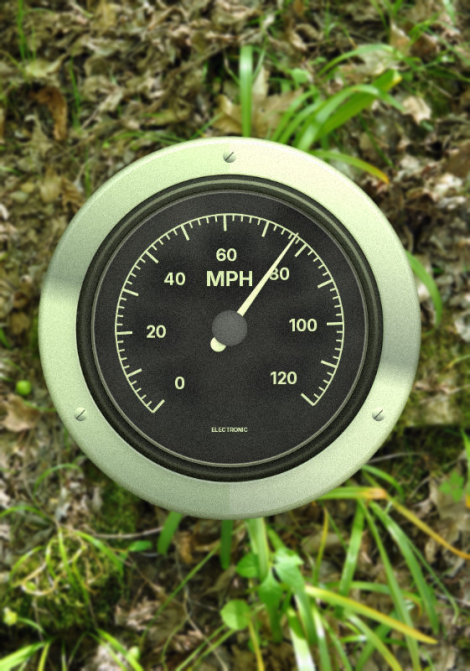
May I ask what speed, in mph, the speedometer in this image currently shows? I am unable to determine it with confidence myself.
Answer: 77 mph
